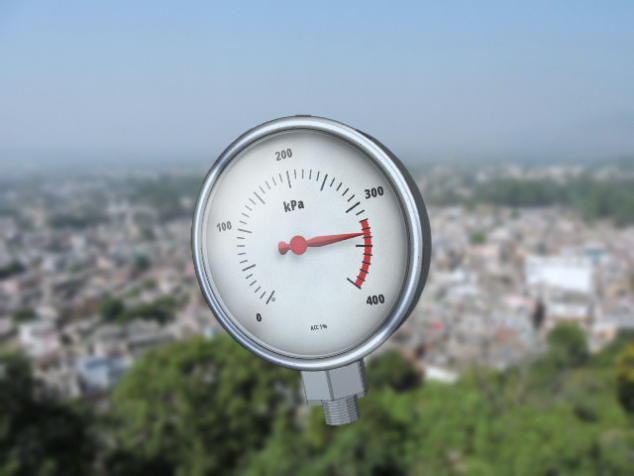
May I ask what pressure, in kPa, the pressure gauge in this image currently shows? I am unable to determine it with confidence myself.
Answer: 335 kPa
